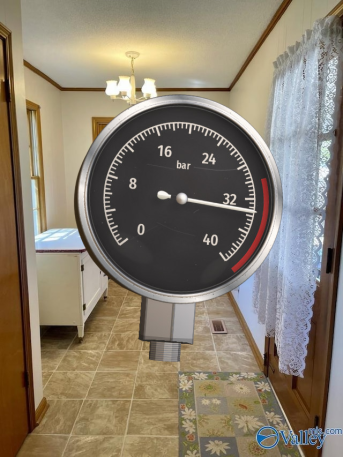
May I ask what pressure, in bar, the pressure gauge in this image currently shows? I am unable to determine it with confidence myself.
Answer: 33.5 bar
